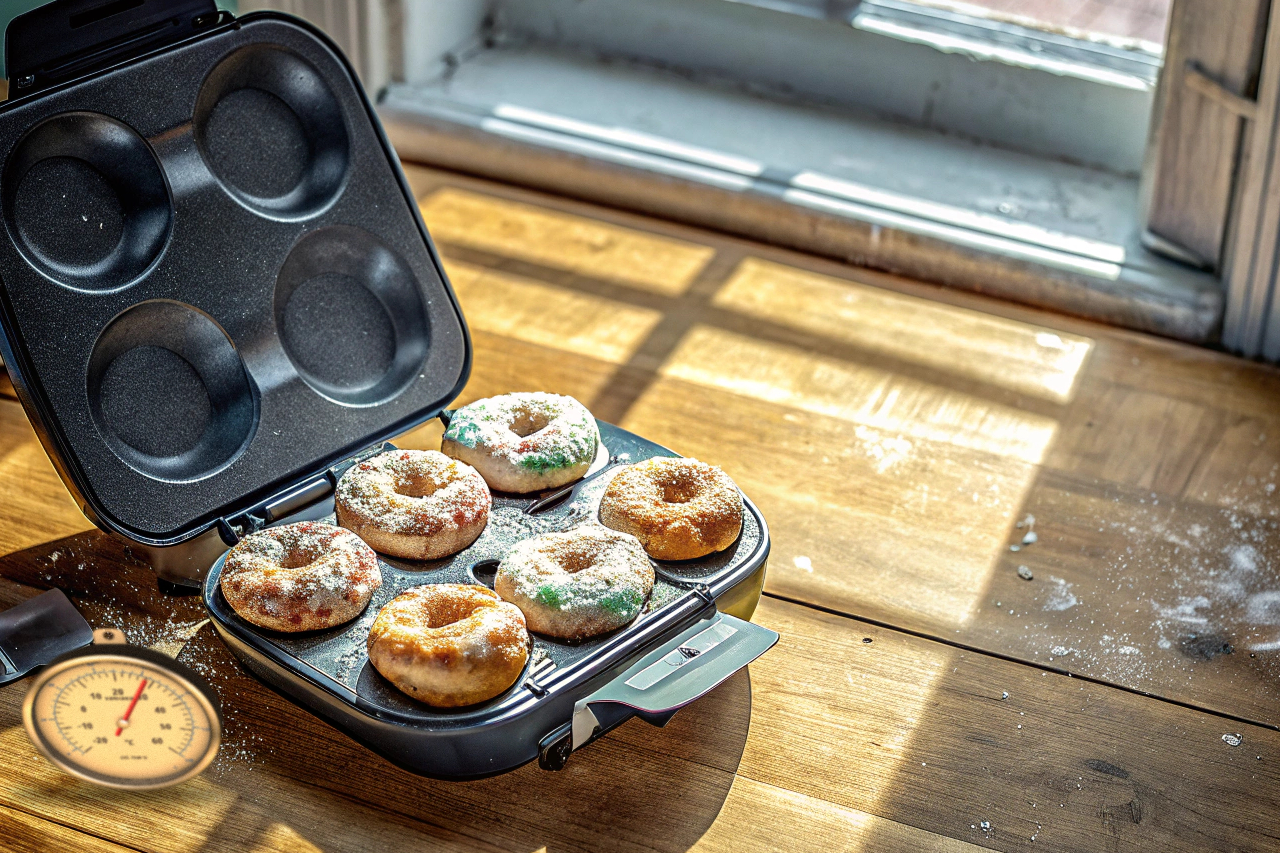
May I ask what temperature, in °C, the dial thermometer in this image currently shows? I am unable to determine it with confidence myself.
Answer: 28 °C
